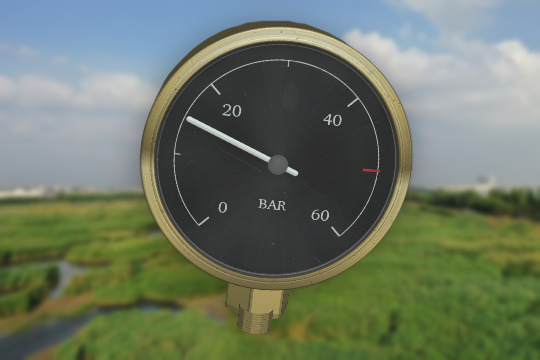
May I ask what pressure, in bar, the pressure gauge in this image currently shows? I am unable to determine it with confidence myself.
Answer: 15 bar
